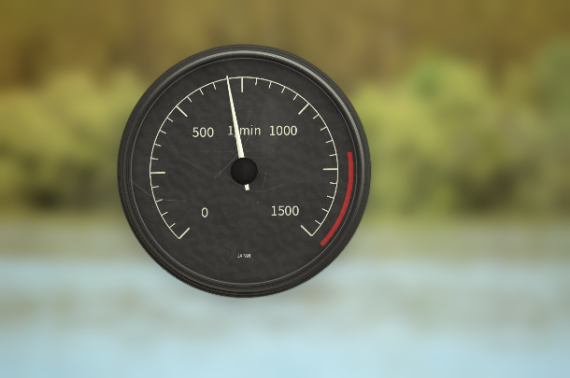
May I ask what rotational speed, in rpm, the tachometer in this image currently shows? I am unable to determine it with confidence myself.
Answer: 700 rpm
